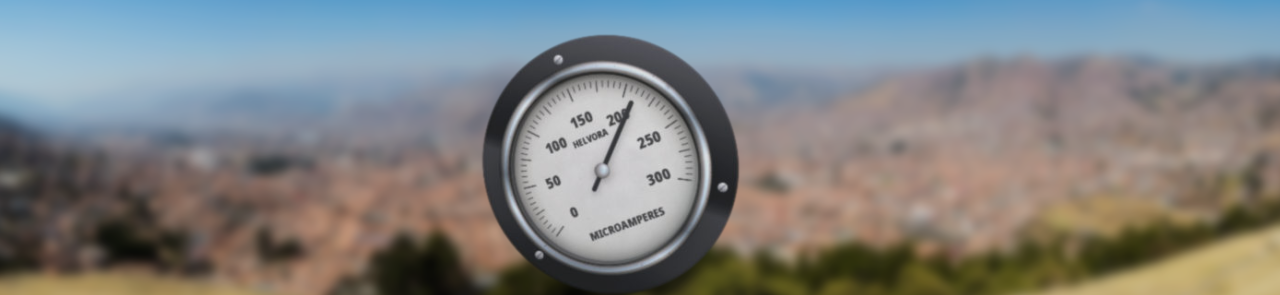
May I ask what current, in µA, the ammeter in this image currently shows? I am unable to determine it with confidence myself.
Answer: 210 µA
